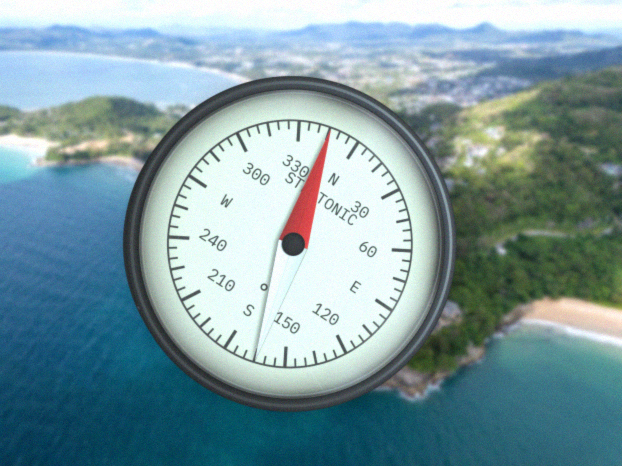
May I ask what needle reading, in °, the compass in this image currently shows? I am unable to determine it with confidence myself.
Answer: 345 °
